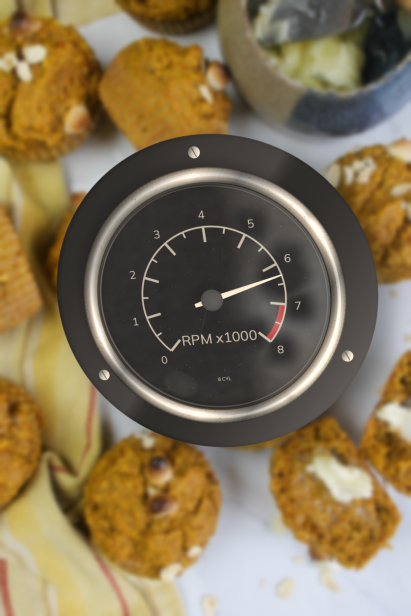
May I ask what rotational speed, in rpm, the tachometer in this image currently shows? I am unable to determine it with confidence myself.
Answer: 6250 rpm
